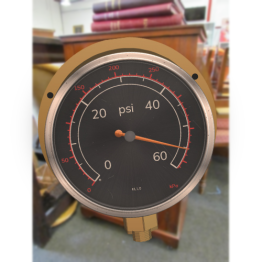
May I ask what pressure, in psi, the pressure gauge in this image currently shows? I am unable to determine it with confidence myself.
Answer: 55 psi
